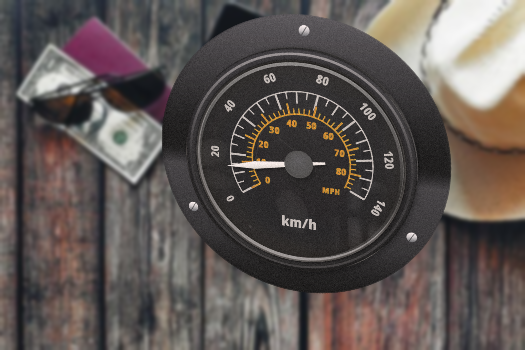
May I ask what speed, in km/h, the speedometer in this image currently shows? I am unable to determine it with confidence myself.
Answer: 15 km/h
